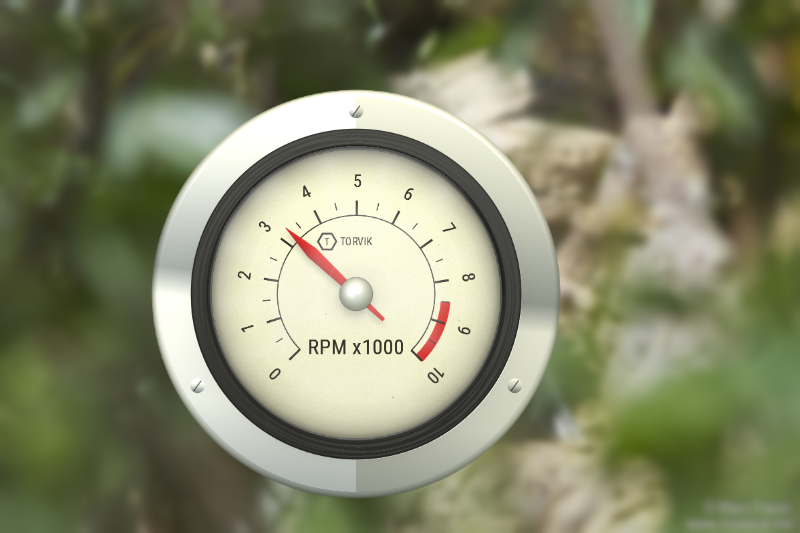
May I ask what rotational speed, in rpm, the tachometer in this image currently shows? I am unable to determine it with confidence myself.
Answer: 3250 rpm
